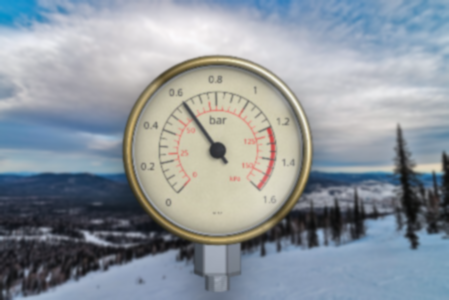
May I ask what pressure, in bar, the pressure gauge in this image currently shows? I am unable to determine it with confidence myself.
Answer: 0.6 bar
